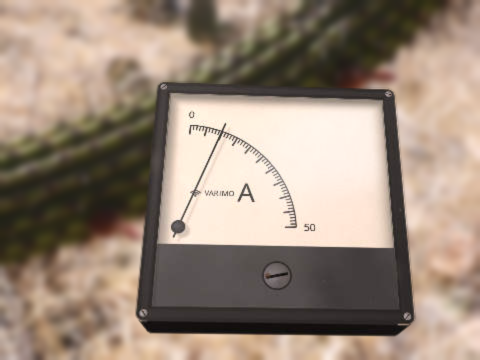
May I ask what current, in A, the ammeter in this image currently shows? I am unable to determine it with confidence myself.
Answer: 10 A
